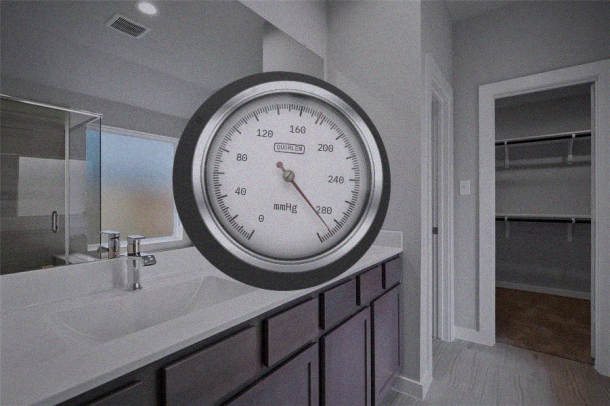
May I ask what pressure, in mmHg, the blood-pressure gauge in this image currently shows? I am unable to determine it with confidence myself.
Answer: 290 mmHg
